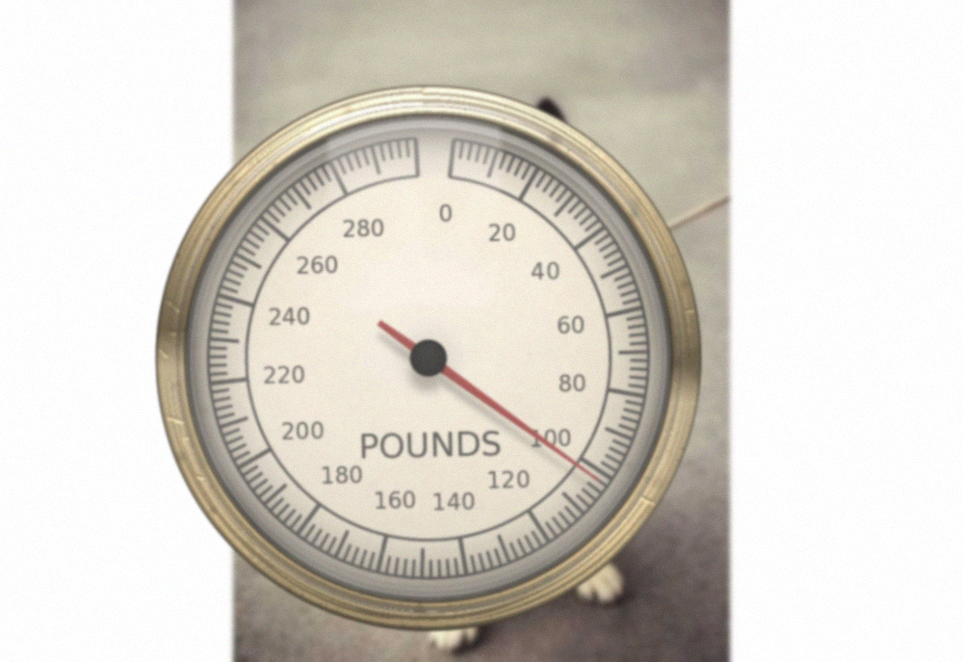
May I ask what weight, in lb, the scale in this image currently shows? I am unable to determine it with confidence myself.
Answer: 102 lb
